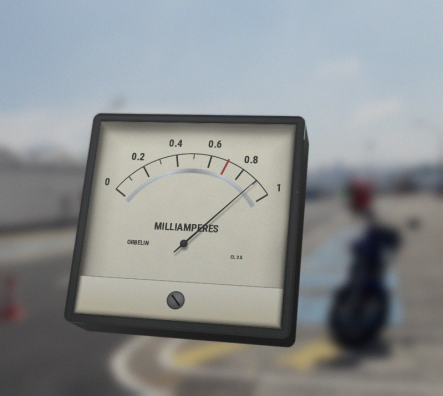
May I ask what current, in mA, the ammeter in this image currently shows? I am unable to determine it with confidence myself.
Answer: 0.9 mA
